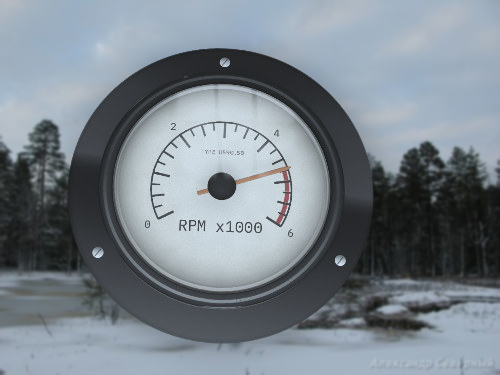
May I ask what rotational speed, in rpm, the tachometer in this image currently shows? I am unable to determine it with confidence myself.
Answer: 4750 rpm
